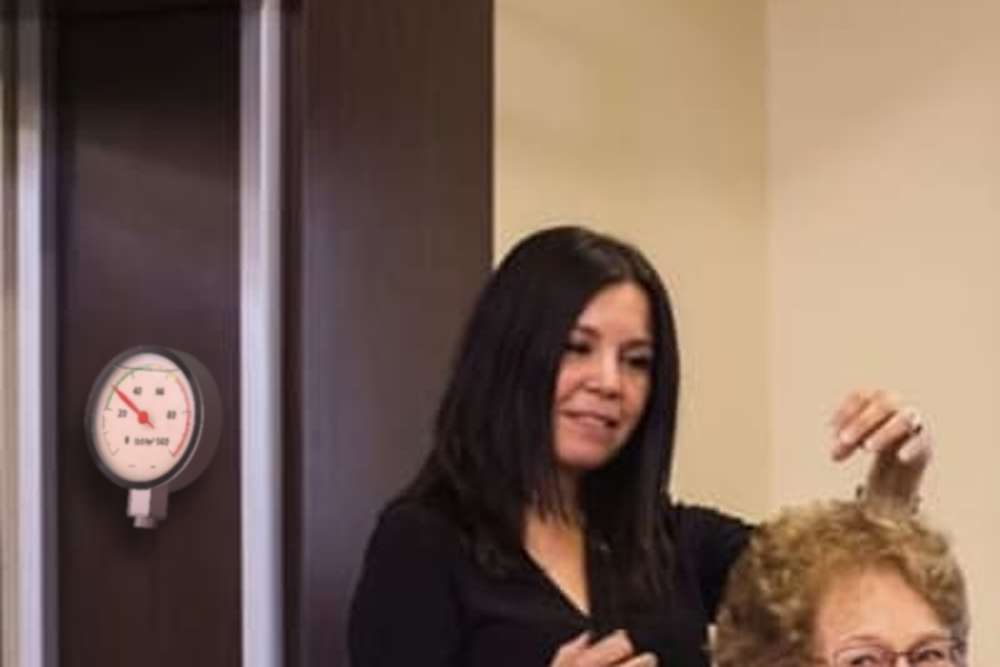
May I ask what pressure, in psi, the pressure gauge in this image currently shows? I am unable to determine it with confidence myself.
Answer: 30 psi
